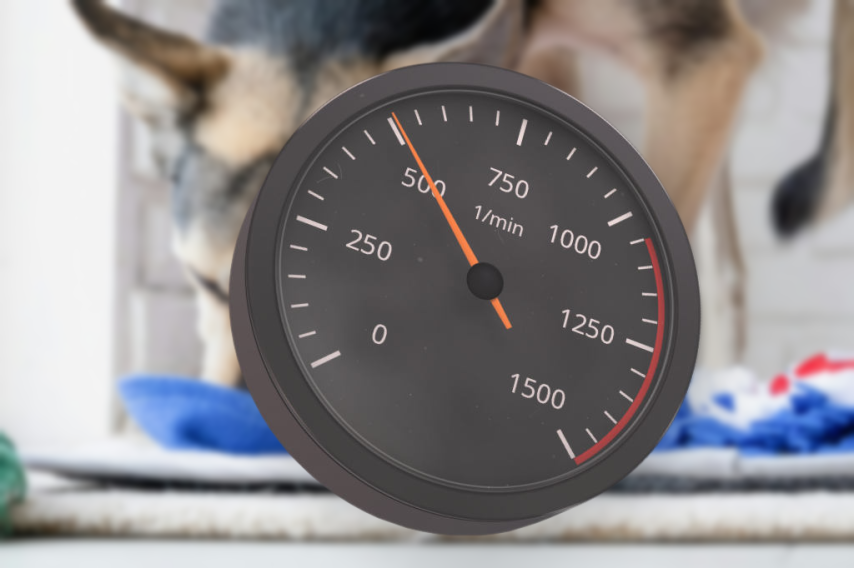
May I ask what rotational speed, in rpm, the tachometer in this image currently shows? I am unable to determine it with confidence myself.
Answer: 500 rpm
